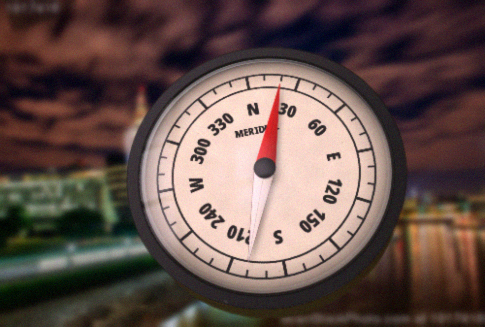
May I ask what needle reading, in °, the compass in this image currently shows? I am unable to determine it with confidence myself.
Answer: 20 °
